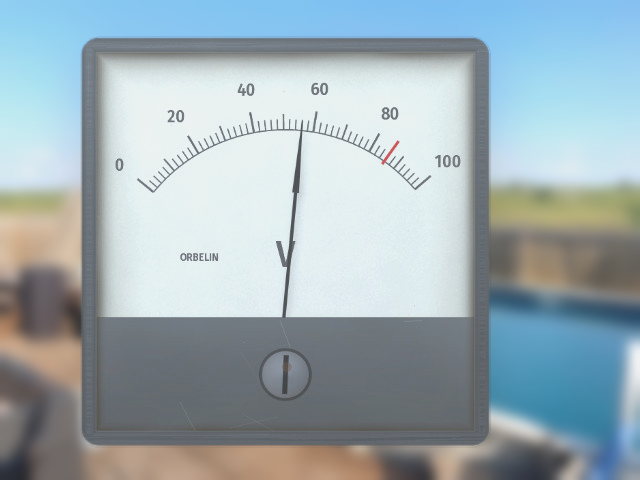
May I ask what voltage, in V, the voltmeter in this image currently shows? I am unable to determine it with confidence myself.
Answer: 56 V
